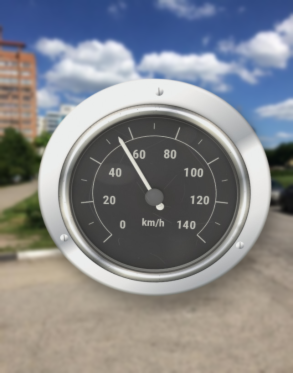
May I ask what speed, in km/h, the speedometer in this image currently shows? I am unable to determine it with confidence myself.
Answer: 55 km/h
